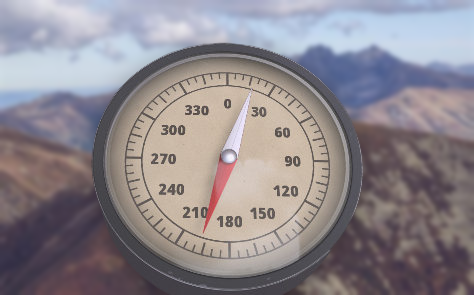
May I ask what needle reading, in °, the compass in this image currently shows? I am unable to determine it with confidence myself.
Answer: 197.5 °
